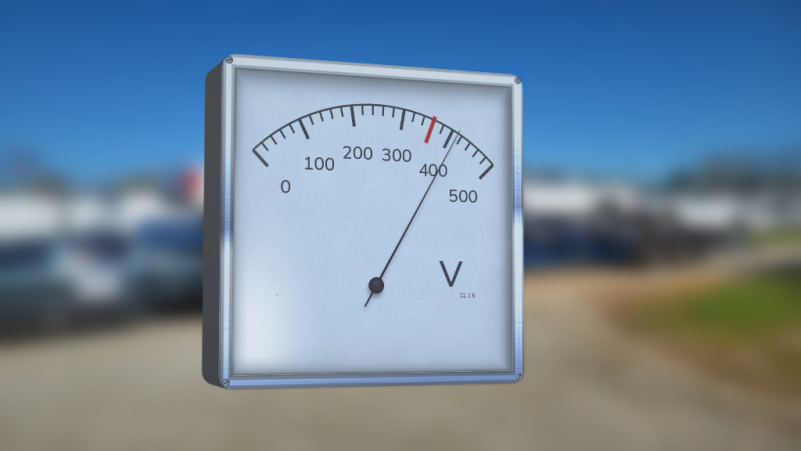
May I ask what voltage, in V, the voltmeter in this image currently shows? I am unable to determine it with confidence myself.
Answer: 410 V
